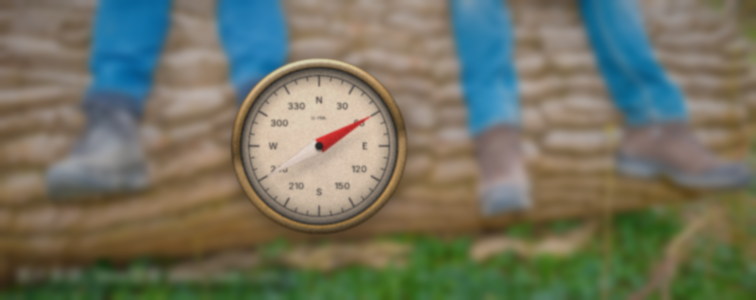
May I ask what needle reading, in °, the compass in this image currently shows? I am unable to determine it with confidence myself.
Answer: 60 °
